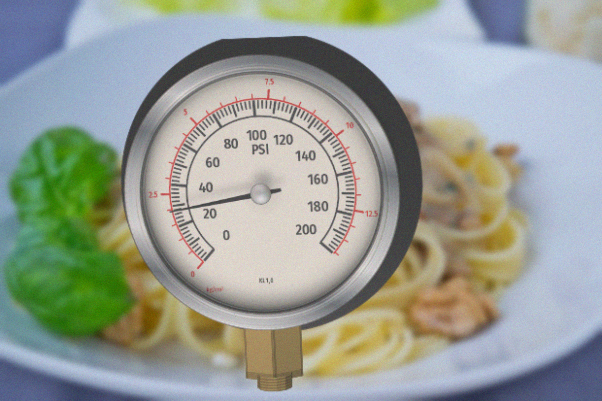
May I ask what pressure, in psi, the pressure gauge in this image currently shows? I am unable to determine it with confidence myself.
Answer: 28 psi
